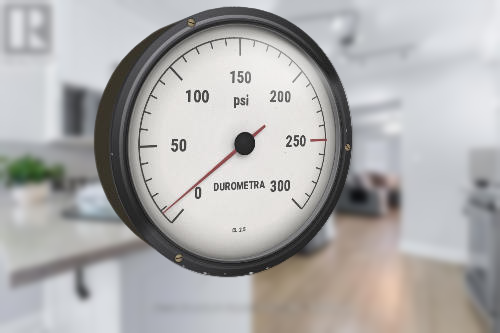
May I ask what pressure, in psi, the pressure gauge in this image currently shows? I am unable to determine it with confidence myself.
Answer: 10 psi
